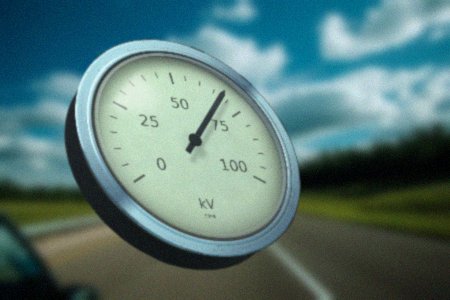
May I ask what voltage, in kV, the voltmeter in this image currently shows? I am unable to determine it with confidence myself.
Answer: 67.5 kV
